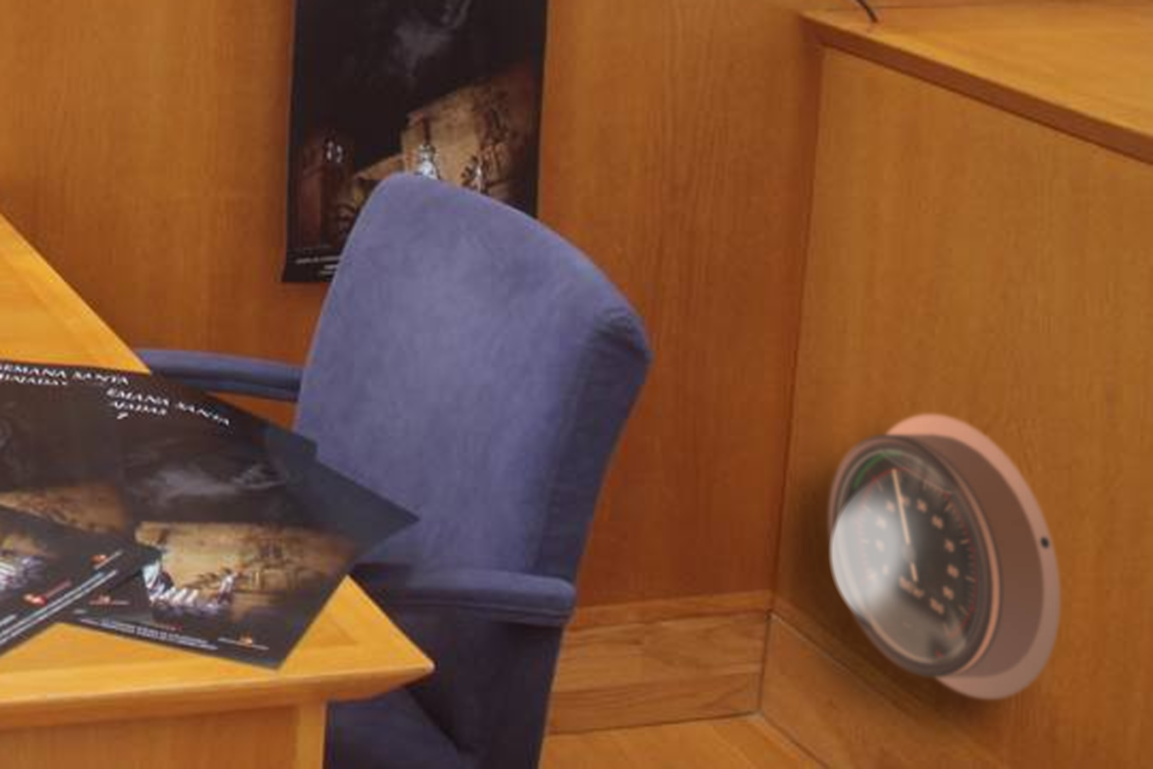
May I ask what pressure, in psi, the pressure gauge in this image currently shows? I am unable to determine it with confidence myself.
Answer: 40 psi
